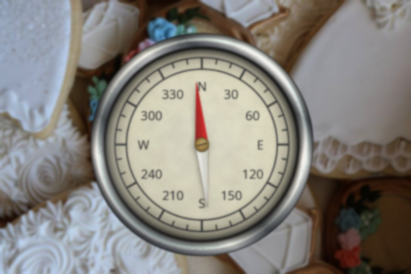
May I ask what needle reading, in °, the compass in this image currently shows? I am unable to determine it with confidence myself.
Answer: 355 °
